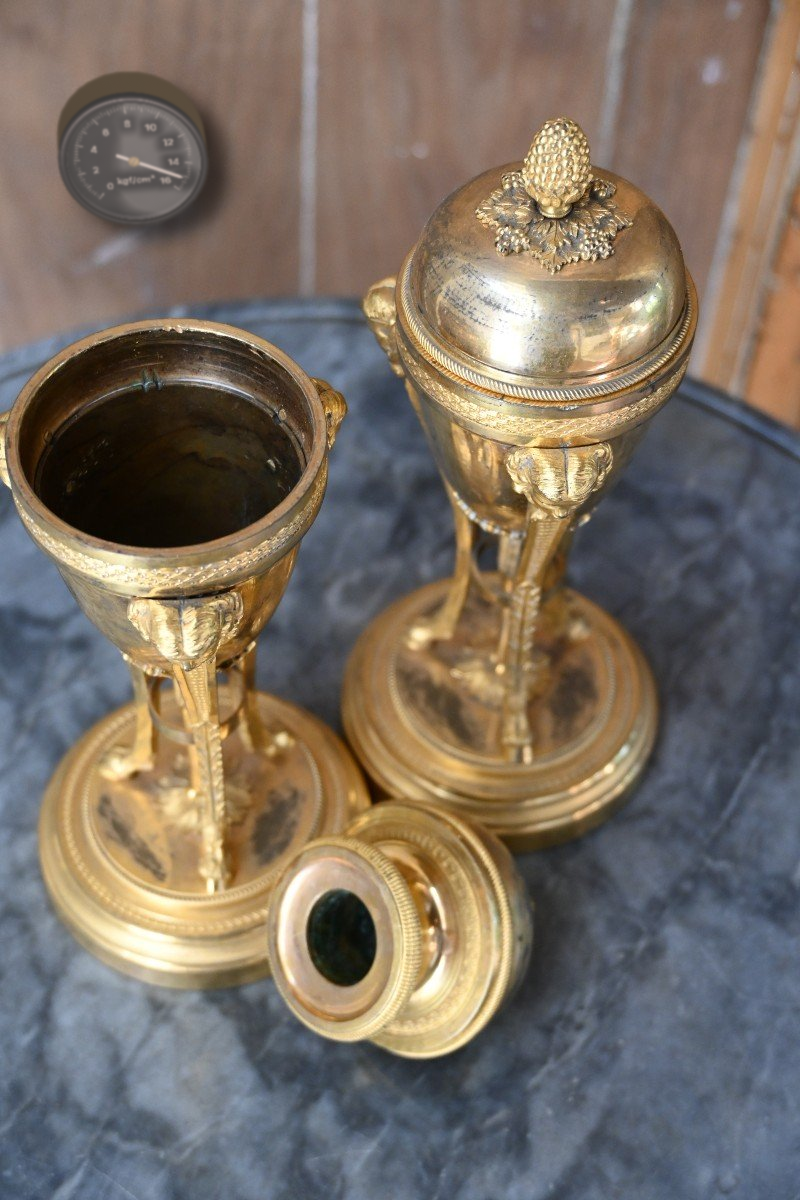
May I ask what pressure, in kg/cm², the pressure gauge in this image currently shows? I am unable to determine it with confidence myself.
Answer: 15 kg/cm²
